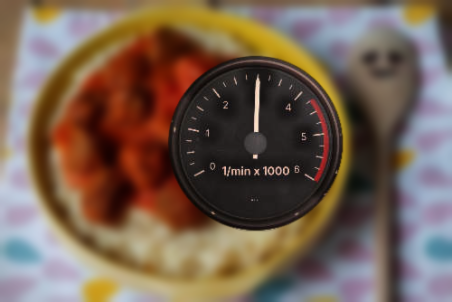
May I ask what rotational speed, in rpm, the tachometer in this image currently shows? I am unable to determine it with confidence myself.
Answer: 3000 rpm
